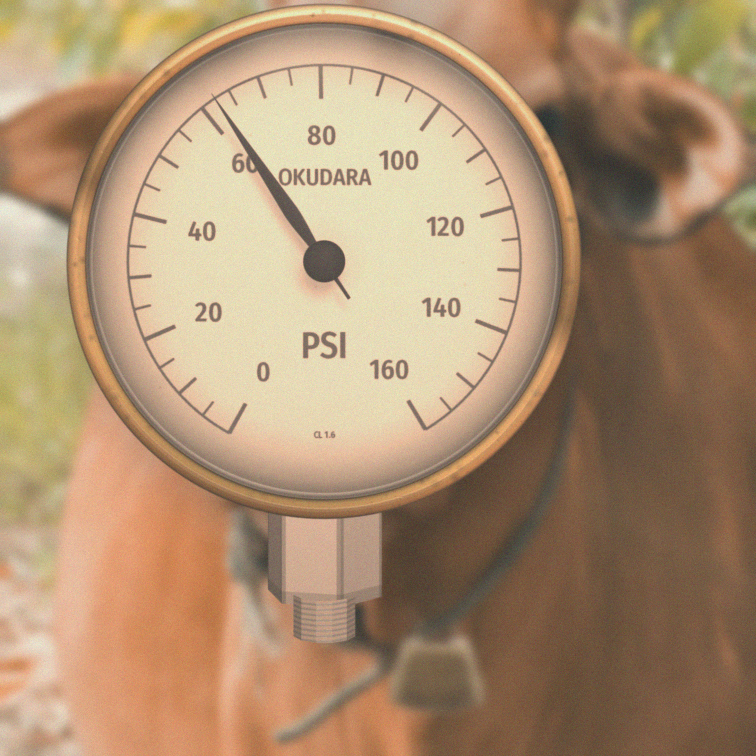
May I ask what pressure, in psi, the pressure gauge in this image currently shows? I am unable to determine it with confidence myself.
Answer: 62.5 psi
